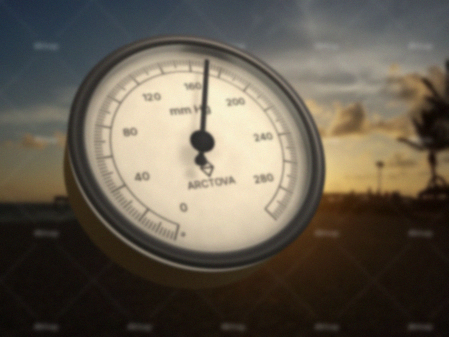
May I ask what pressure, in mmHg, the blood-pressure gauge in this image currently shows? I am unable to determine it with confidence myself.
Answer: 170 mmHg
